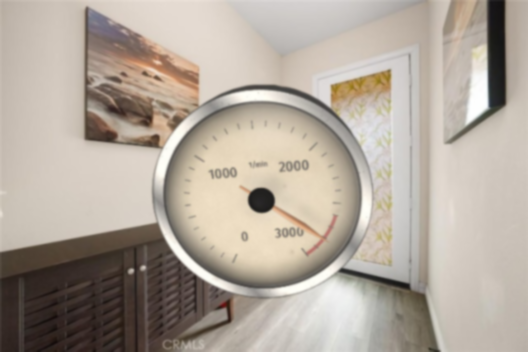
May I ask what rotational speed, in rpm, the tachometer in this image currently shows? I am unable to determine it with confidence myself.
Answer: 2800 rpm
